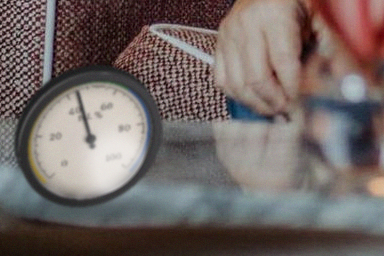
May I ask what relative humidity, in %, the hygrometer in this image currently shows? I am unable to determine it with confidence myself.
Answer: 44 %
